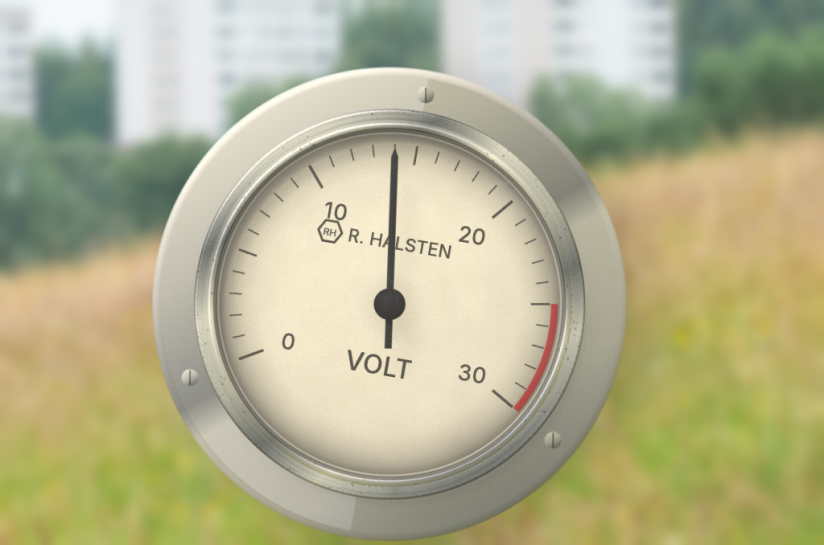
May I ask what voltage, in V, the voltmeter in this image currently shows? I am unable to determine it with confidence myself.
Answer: 14 V
